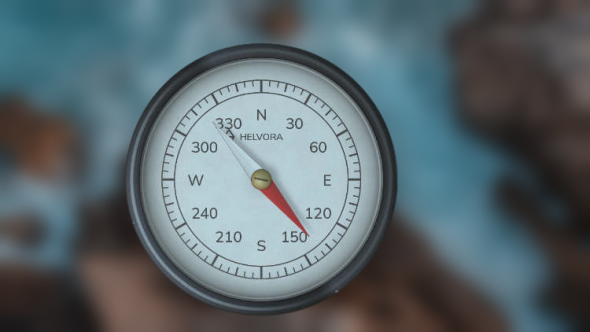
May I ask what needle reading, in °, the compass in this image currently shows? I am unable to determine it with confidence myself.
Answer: 140 °
